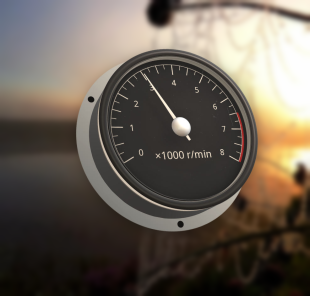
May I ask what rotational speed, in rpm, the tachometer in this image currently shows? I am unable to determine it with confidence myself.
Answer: 3000 rpm
